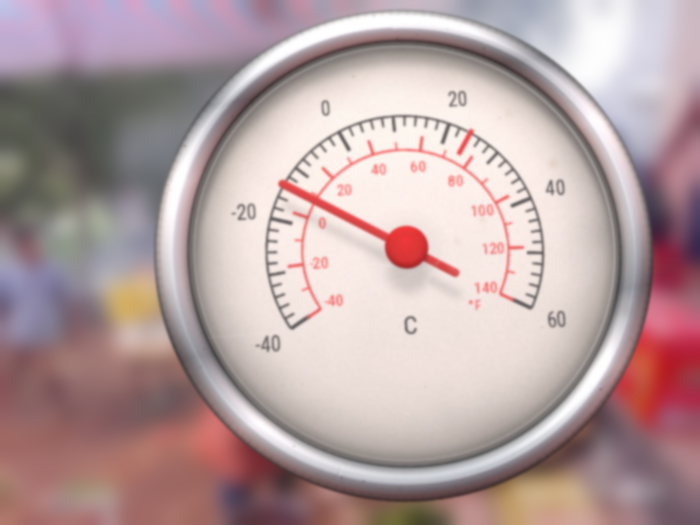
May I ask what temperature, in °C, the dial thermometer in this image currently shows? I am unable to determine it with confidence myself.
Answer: -14 °C
